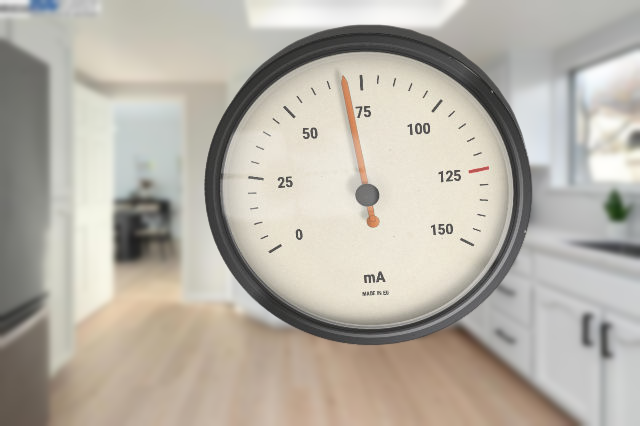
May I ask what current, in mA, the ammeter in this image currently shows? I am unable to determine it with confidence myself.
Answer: 70 mA
